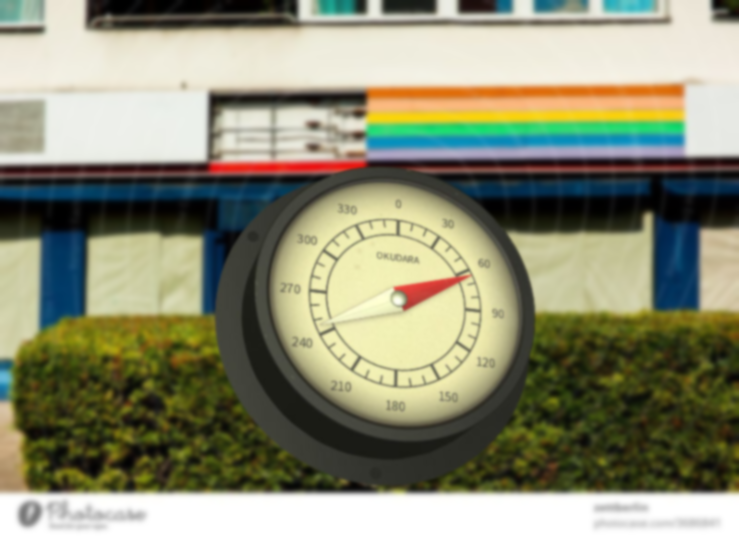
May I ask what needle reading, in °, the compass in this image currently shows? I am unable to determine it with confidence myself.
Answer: 65 °
